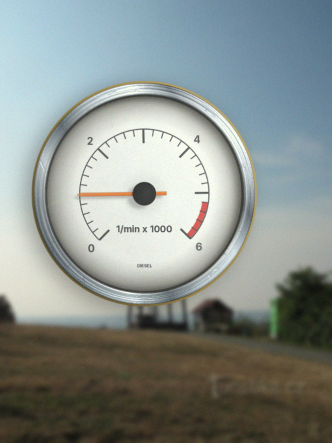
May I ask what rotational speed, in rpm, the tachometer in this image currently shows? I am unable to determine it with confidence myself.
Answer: 1000 rpm
